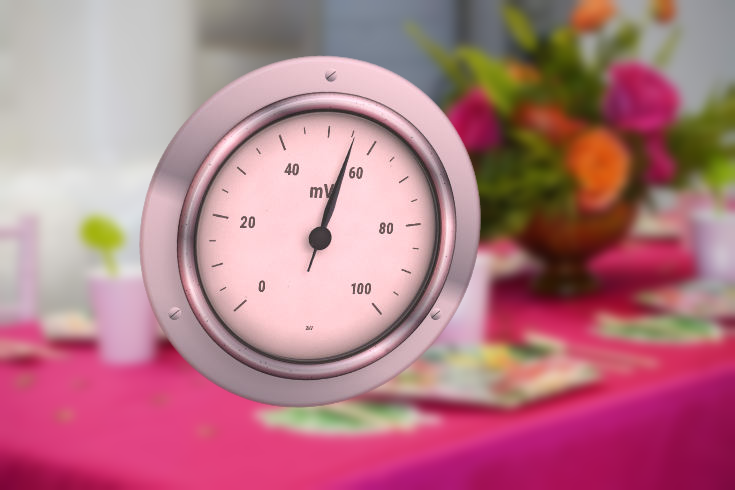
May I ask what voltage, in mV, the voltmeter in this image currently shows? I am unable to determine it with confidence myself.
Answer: 55 mV
